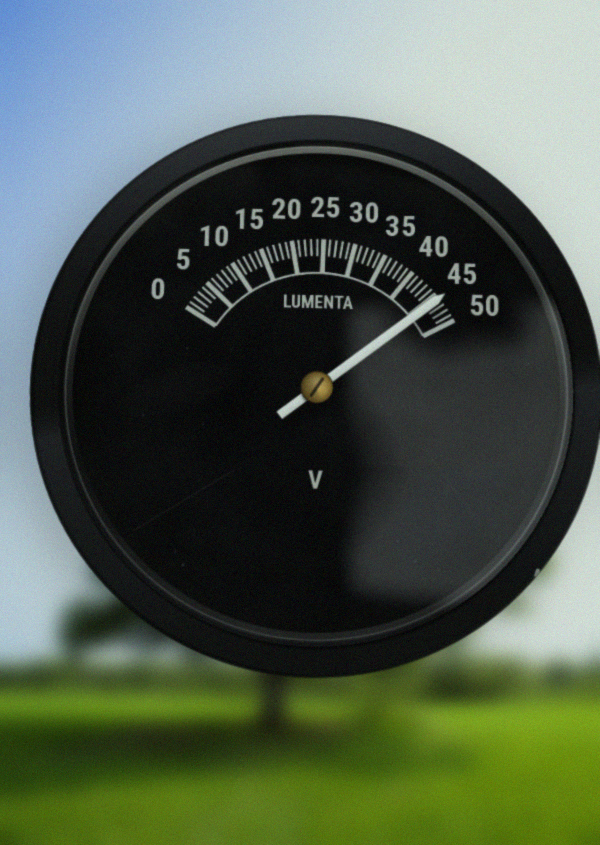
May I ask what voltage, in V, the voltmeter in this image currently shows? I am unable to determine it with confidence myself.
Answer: 46 V
